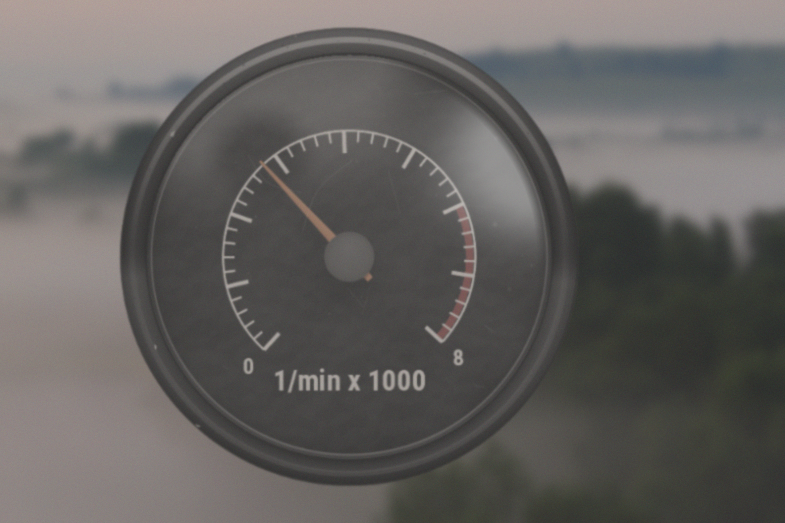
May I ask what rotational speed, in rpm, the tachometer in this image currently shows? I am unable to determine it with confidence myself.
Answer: 2800 rpm
